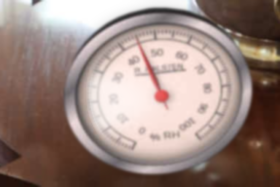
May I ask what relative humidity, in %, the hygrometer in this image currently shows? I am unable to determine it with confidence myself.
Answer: 45 %
